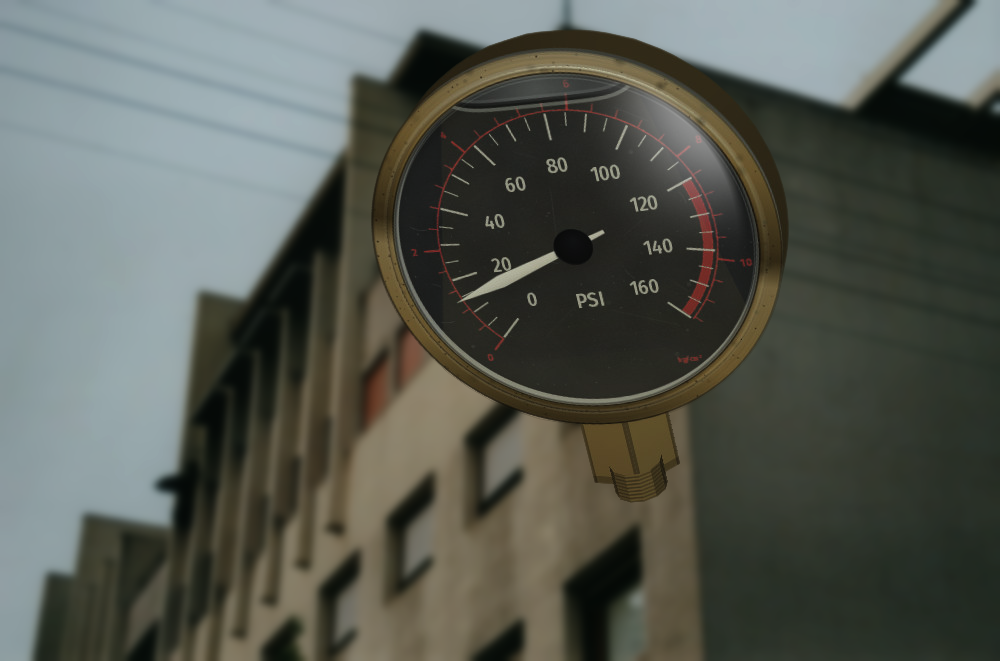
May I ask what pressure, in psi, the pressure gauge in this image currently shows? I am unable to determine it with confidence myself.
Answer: 15 psi
